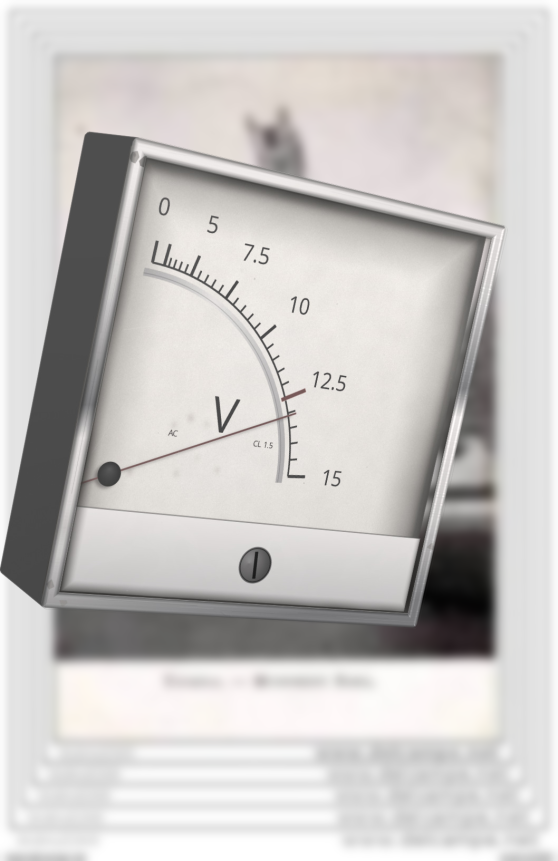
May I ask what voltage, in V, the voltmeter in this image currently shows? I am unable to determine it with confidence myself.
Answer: 13 V
